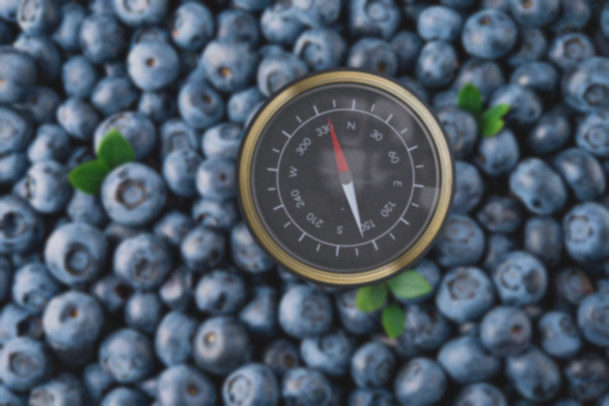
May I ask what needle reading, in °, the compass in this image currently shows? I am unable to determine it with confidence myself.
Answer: 337.5 °
